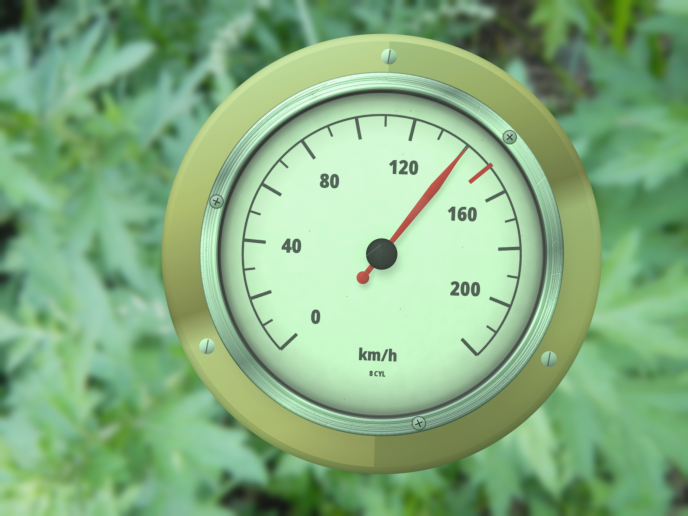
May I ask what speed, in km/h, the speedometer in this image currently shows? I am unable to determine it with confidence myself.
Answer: 140 km/h
